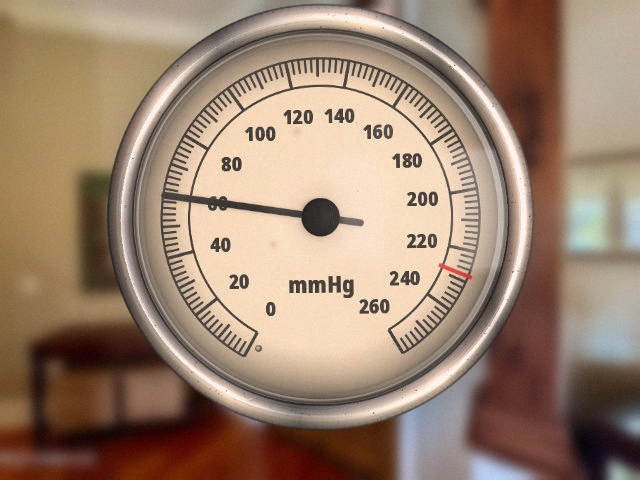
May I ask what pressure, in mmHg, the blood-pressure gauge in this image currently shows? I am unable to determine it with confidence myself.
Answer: 60 mmHg
